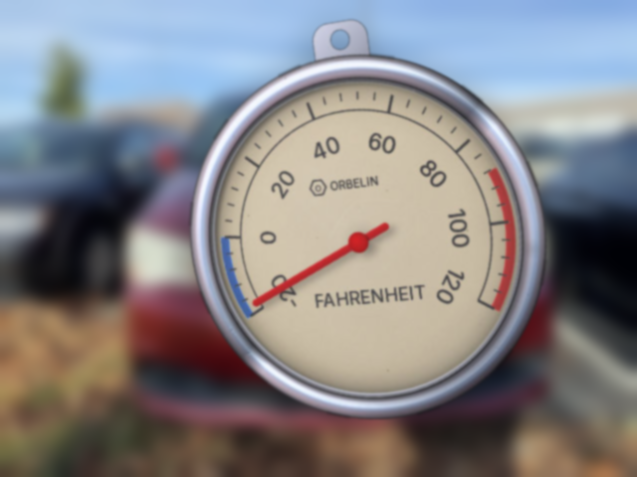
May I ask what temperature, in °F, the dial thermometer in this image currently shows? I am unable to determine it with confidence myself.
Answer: -18 °F
